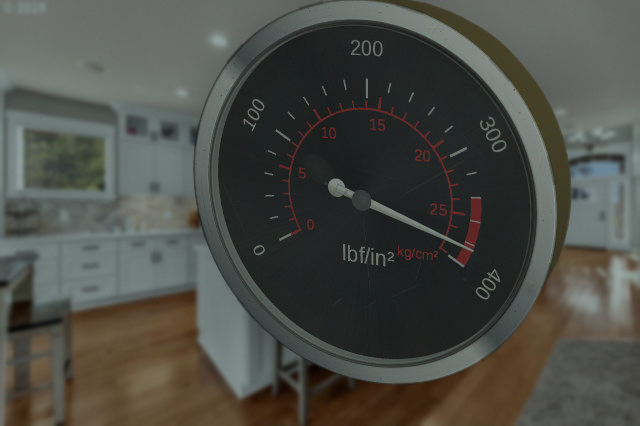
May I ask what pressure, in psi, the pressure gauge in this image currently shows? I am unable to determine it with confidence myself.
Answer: 380 psi
